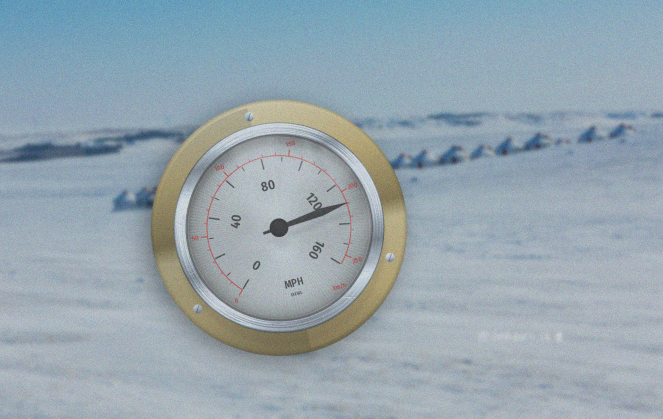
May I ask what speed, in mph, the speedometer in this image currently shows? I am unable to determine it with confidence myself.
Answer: 130 mph
